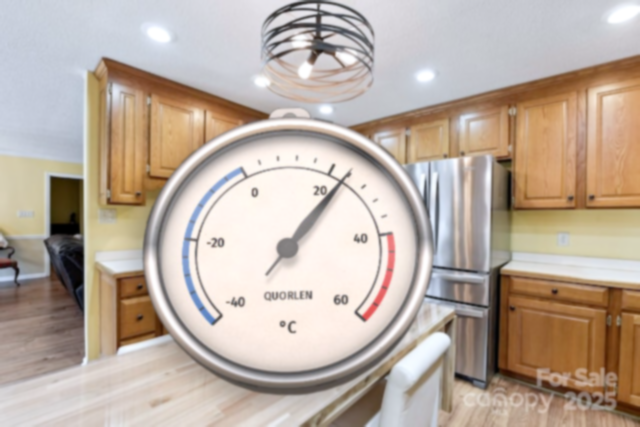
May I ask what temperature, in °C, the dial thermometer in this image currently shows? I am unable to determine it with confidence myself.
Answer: 24 °C
